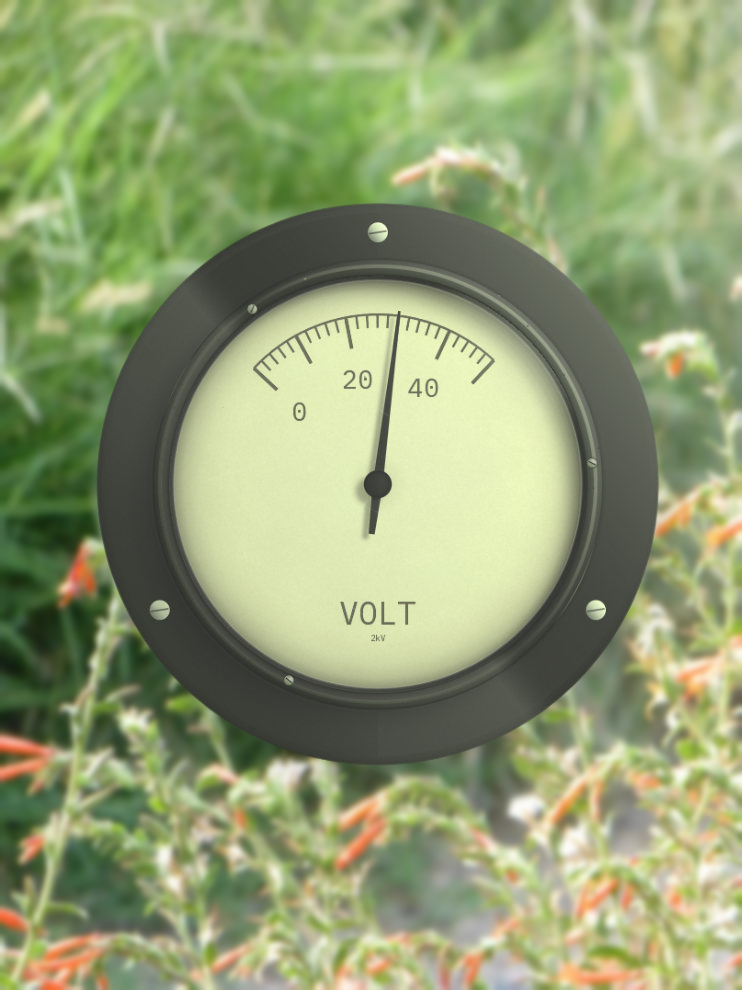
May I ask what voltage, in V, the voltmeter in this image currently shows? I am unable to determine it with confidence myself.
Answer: 30 V
